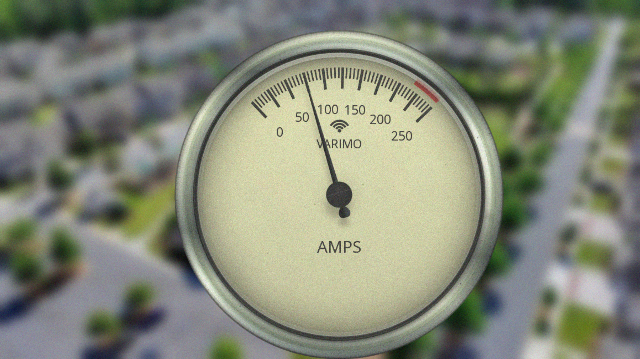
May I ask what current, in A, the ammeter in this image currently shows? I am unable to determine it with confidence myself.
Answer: 75 A
